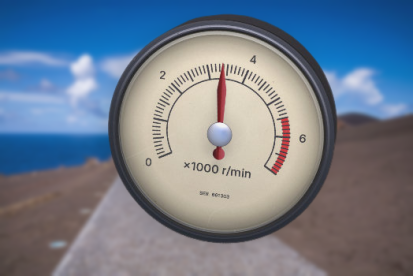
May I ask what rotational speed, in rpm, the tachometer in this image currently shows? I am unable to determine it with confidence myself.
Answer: 3400 rpm
